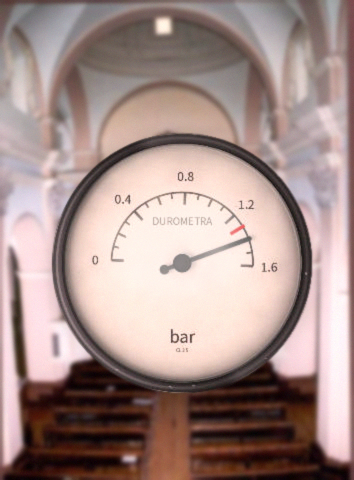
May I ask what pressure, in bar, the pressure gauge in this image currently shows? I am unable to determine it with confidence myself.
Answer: 1.4 bar
